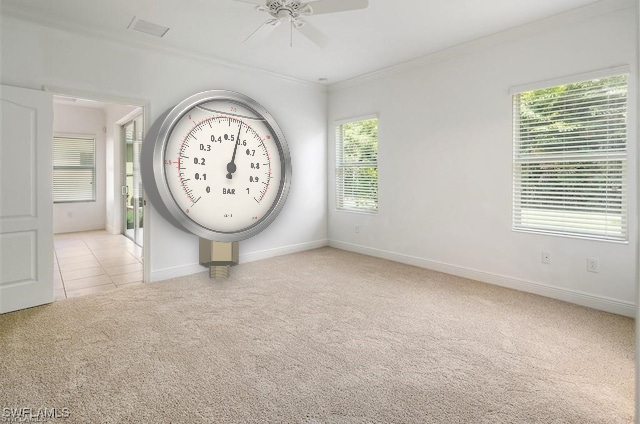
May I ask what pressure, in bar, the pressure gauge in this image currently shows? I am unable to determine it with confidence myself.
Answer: 0.55 bar
